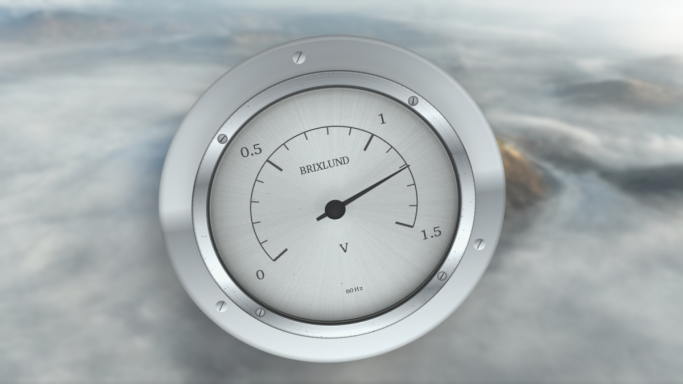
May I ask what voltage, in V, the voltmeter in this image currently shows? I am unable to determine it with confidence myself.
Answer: 1.2 V
